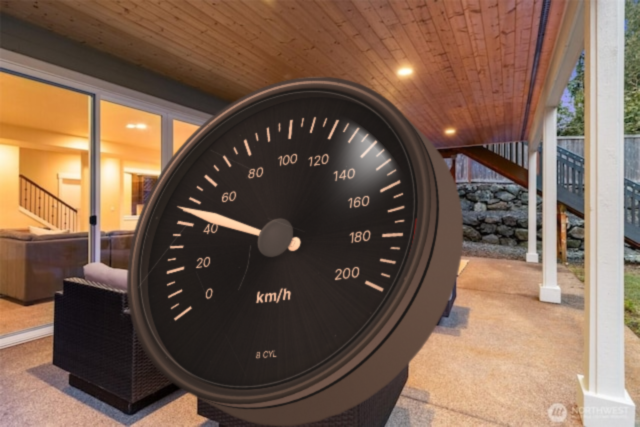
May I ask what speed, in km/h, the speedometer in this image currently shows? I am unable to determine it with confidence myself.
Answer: 45 km/h
